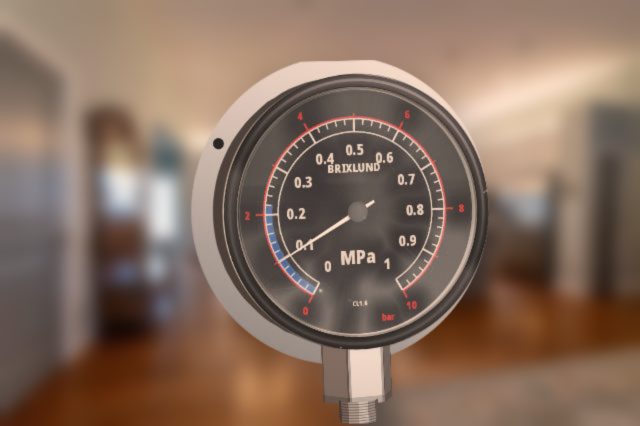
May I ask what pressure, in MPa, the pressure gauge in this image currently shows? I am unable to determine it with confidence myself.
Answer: 0.1 MPa
